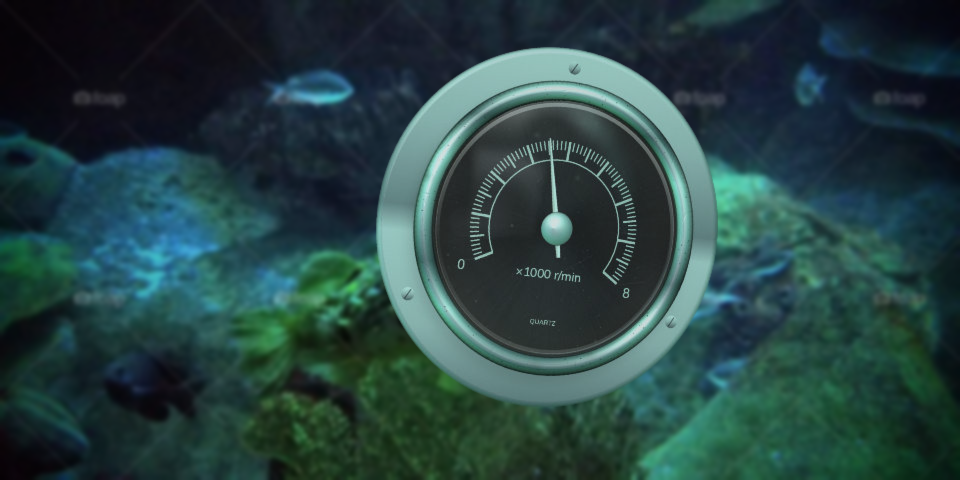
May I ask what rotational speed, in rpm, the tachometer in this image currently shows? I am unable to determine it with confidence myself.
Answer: 3500 rpm
